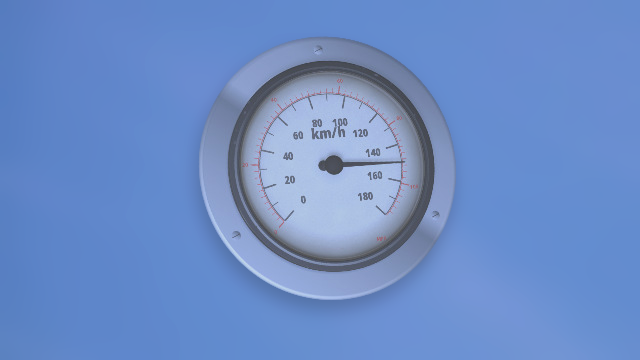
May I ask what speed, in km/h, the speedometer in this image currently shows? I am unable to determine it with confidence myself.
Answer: 150 km/h
